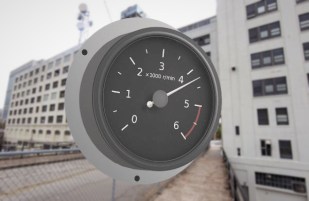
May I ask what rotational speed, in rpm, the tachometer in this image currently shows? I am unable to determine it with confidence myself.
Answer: 4250 rpm
